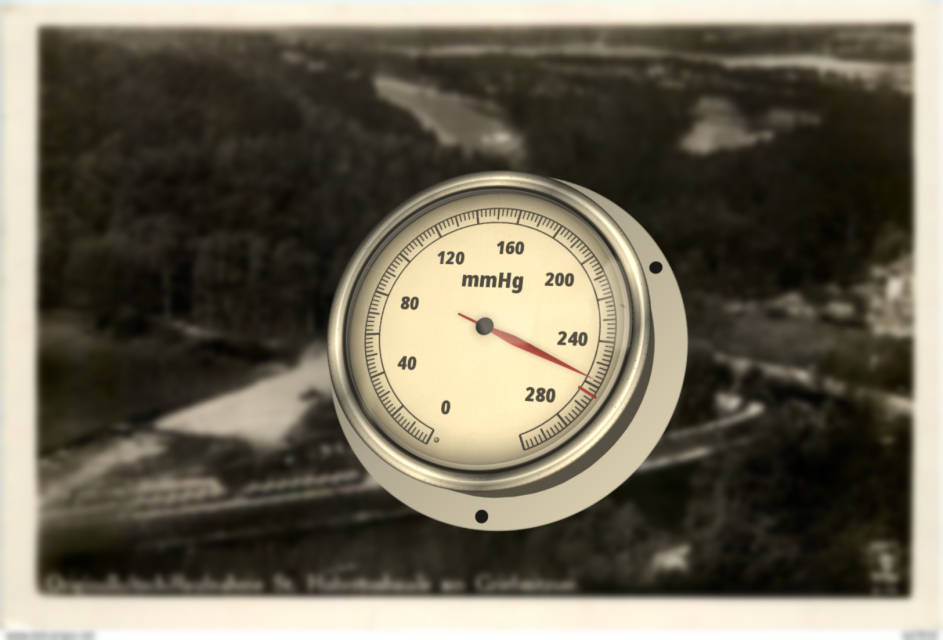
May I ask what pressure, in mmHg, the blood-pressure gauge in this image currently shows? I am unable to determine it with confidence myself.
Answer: 258 mmHg
